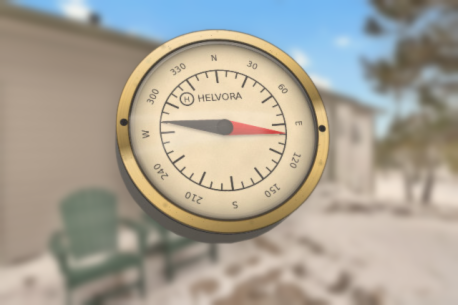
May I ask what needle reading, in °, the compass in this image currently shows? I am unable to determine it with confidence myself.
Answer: 100 °
